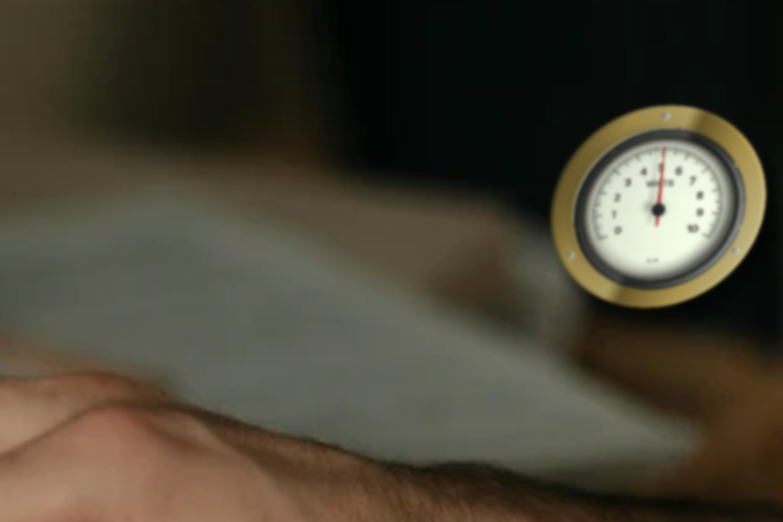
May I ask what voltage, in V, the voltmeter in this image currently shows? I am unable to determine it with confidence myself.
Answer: 5 V
